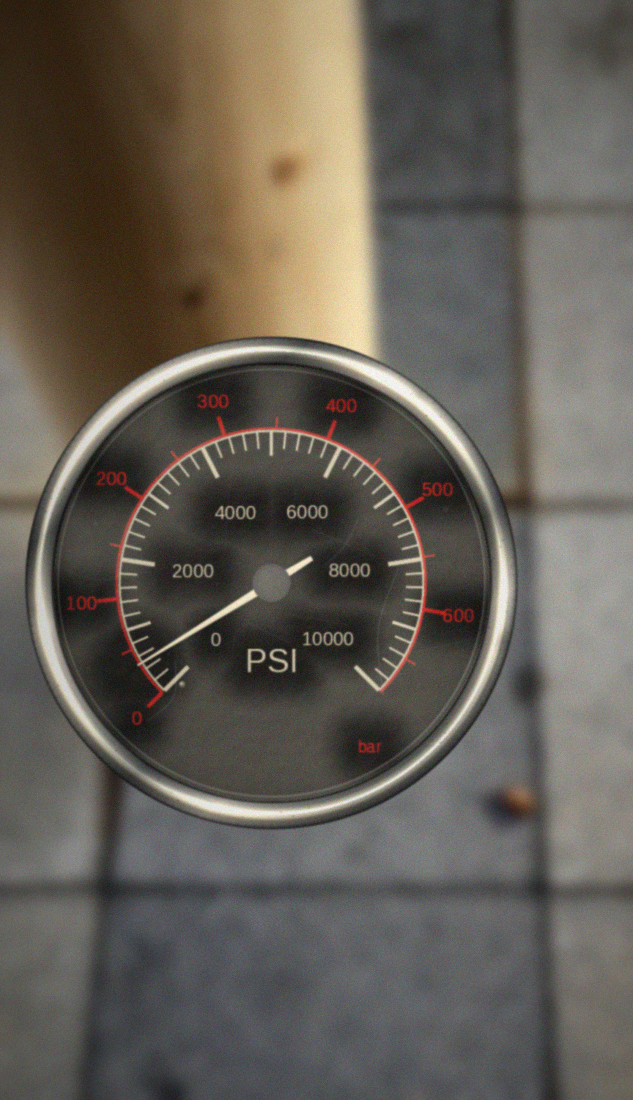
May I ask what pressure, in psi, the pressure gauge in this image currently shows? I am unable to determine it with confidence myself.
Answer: 500 psi
